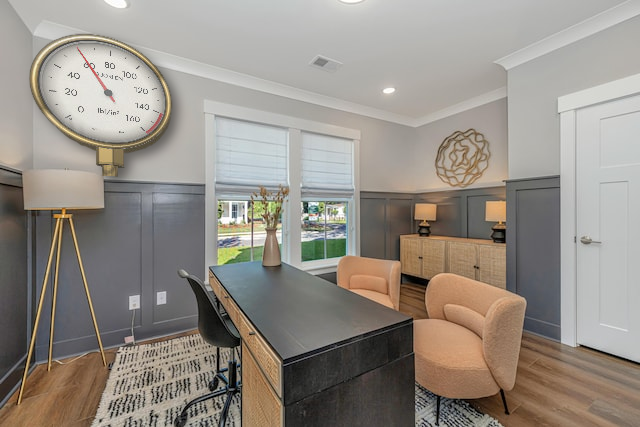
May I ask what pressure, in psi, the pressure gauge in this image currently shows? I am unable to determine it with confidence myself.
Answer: 60 psi
